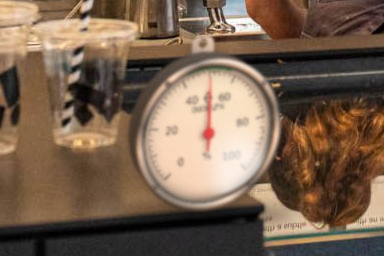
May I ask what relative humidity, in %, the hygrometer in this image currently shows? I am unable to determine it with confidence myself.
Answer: 50 %
